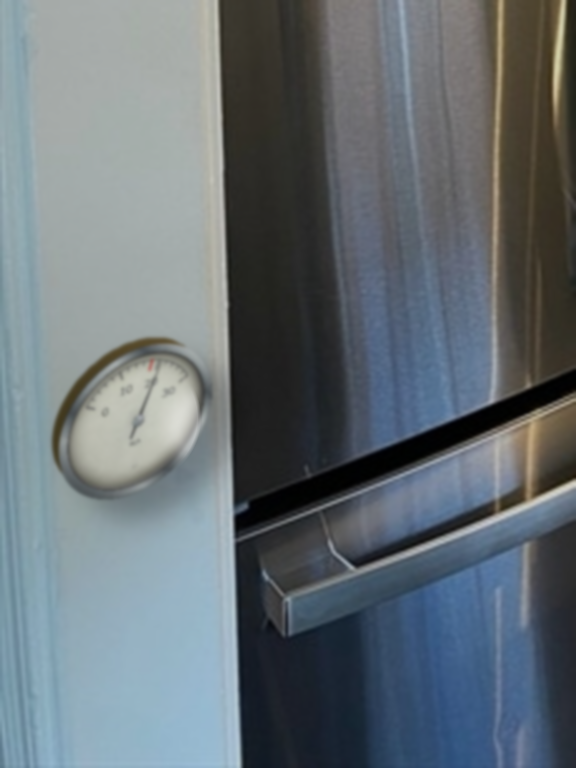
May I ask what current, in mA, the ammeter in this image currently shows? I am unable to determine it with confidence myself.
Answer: 20 mA
